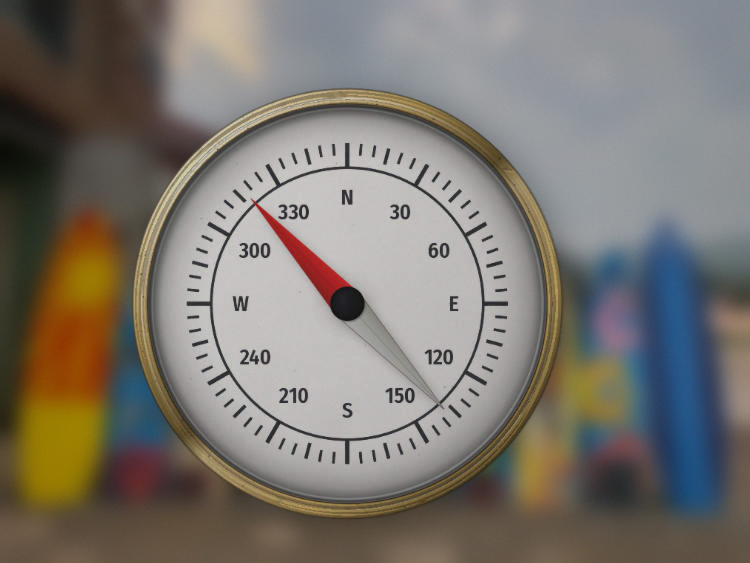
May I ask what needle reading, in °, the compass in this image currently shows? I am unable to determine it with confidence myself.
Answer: 317.5 °
